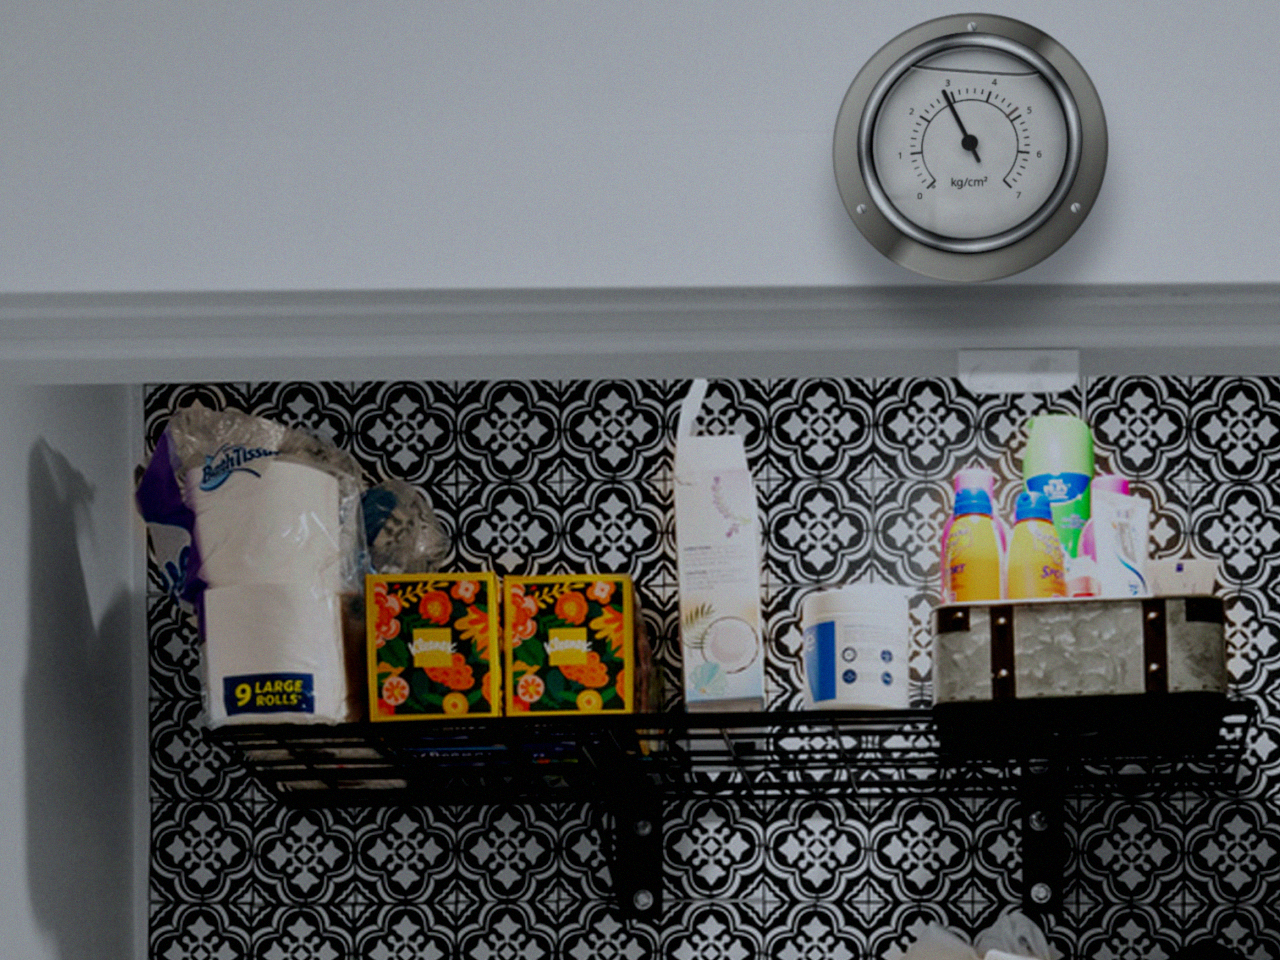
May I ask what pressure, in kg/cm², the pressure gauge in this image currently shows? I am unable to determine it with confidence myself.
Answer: 2.8 kg/cm²
